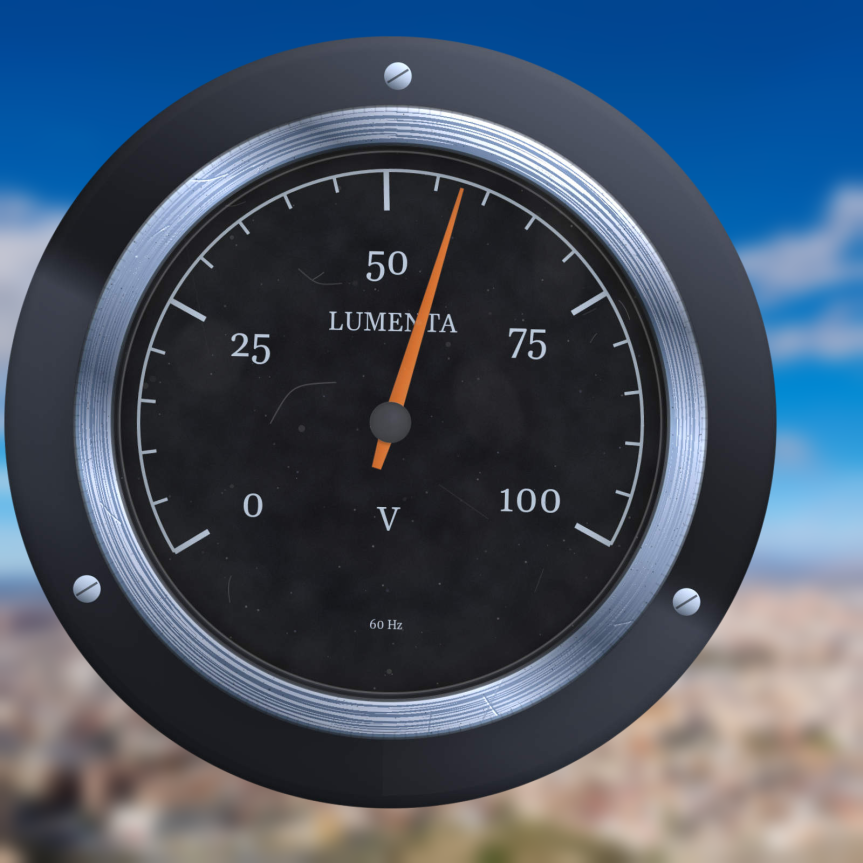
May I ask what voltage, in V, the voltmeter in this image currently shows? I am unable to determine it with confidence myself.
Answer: 57.5 V
